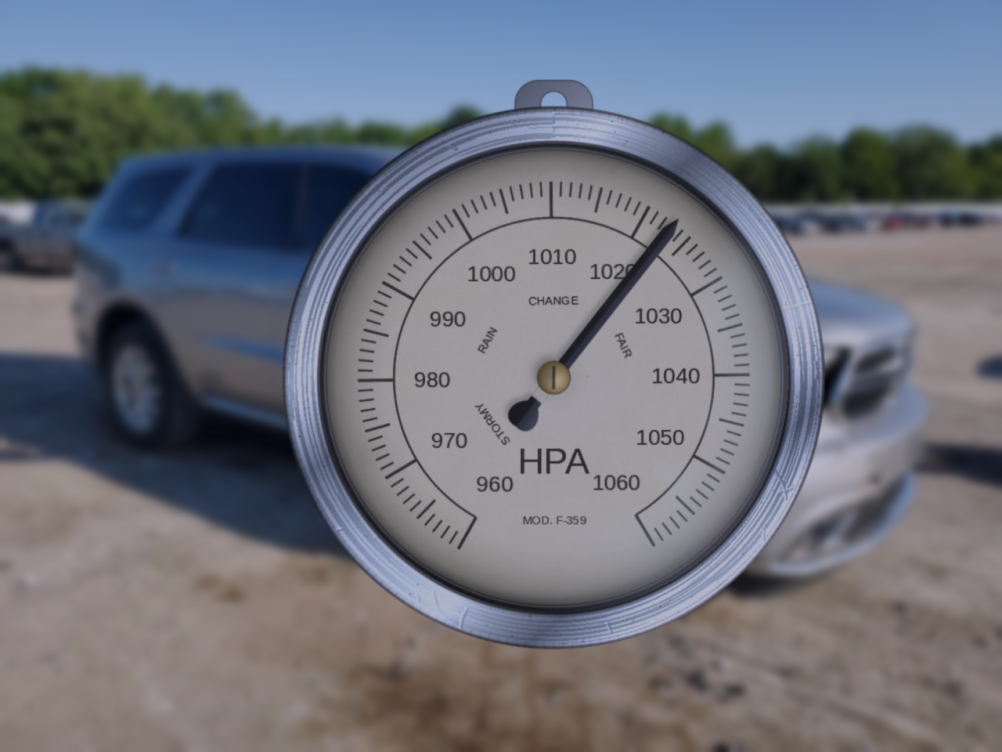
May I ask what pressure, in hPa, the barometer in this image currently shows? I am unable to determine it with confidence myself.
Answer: 1023 hPa
